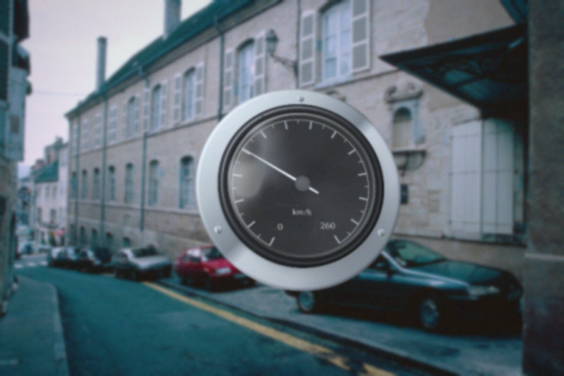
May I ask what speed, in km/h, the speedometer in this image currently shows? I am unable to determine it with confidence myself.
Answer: 80 km/h
